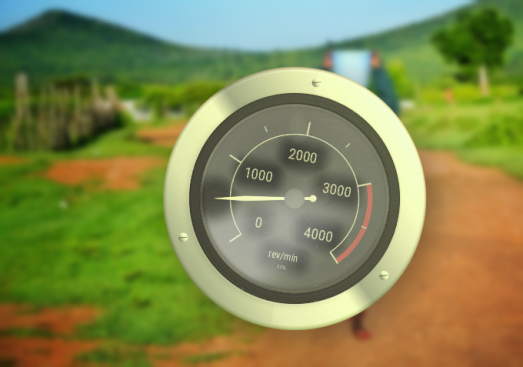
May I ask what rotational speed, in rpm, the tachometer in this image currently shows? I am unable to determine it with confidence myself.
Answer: 500 rpm
